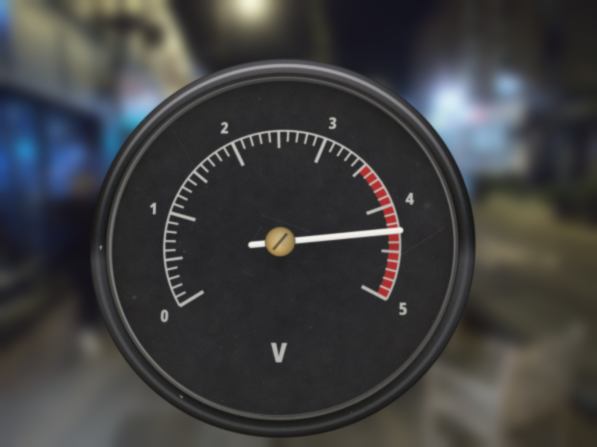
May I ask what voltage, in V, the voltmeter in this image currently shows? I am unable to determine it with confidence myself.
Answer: 4.3 V
